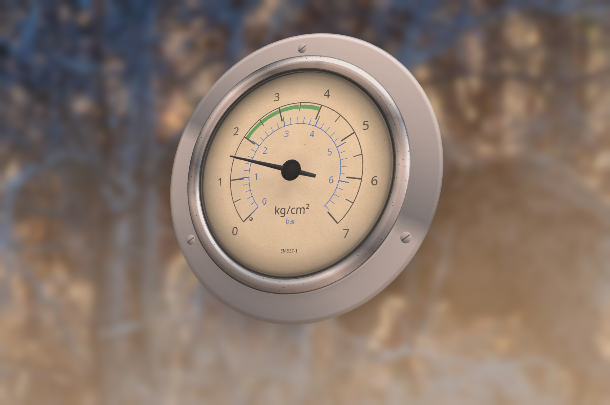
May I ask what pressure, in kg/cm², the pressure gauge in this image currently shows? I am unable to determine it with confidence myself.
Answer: 1.5 kg/cm²
